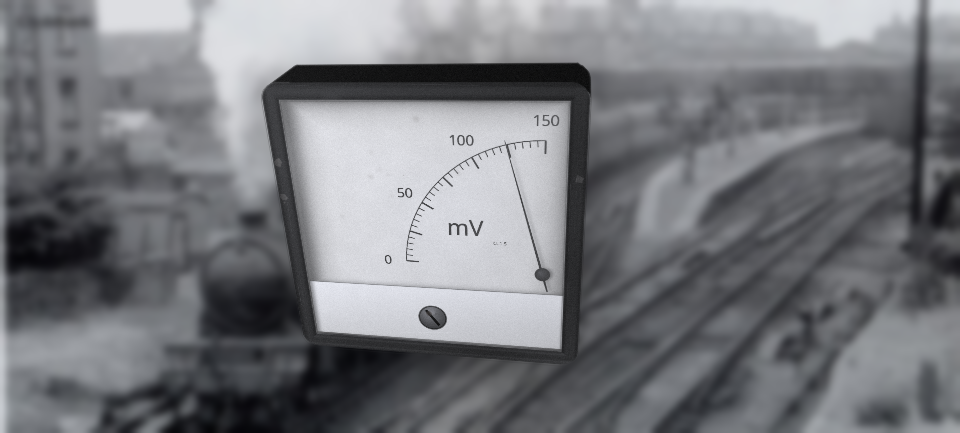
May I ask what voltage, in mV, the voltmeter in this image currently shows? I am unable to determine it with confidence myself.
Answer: 125 mV
